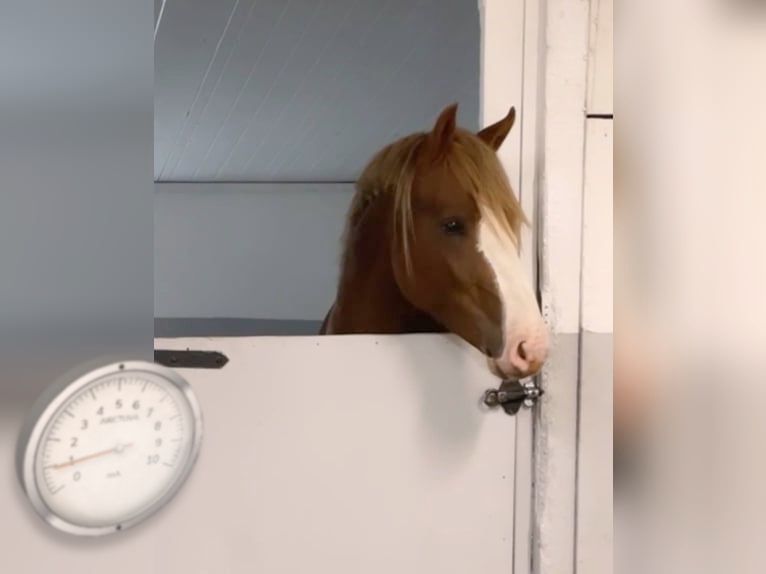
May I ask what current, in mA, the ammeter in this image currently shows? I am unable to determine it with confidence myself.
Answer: 1 mA
